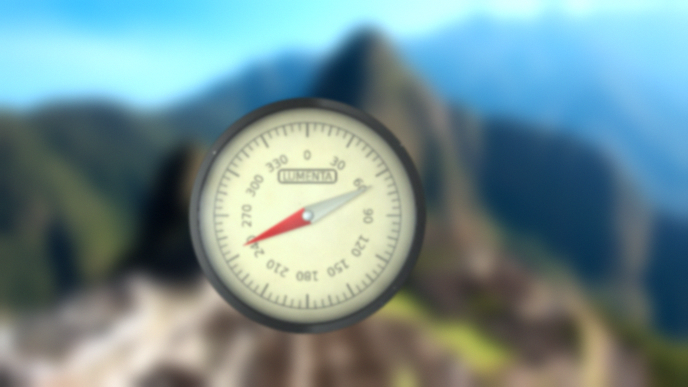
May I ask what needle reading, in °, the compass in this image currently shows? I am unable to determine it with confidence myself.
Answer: 245 °
